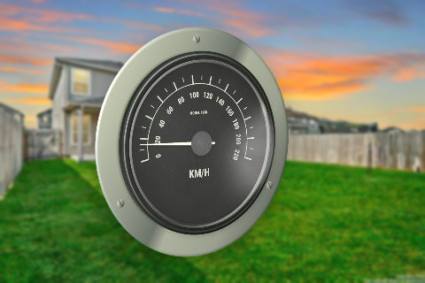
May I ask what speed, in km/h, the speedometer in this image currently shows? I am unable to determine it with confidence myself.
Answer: 15 km/h
